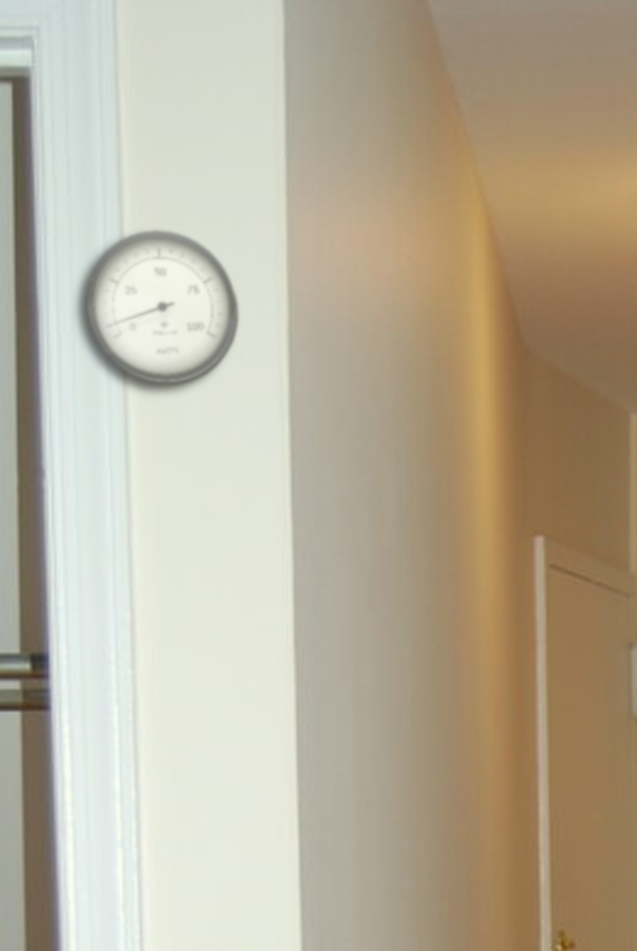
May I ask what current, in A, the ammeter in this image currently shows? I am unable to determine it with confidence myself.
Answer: 5 A
